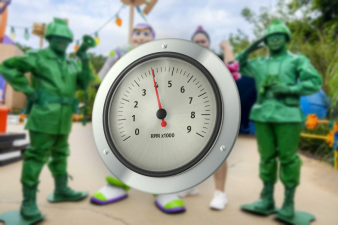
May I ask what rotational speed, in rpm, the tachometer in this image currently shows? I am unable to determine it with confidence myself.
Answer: 4000 rpm
